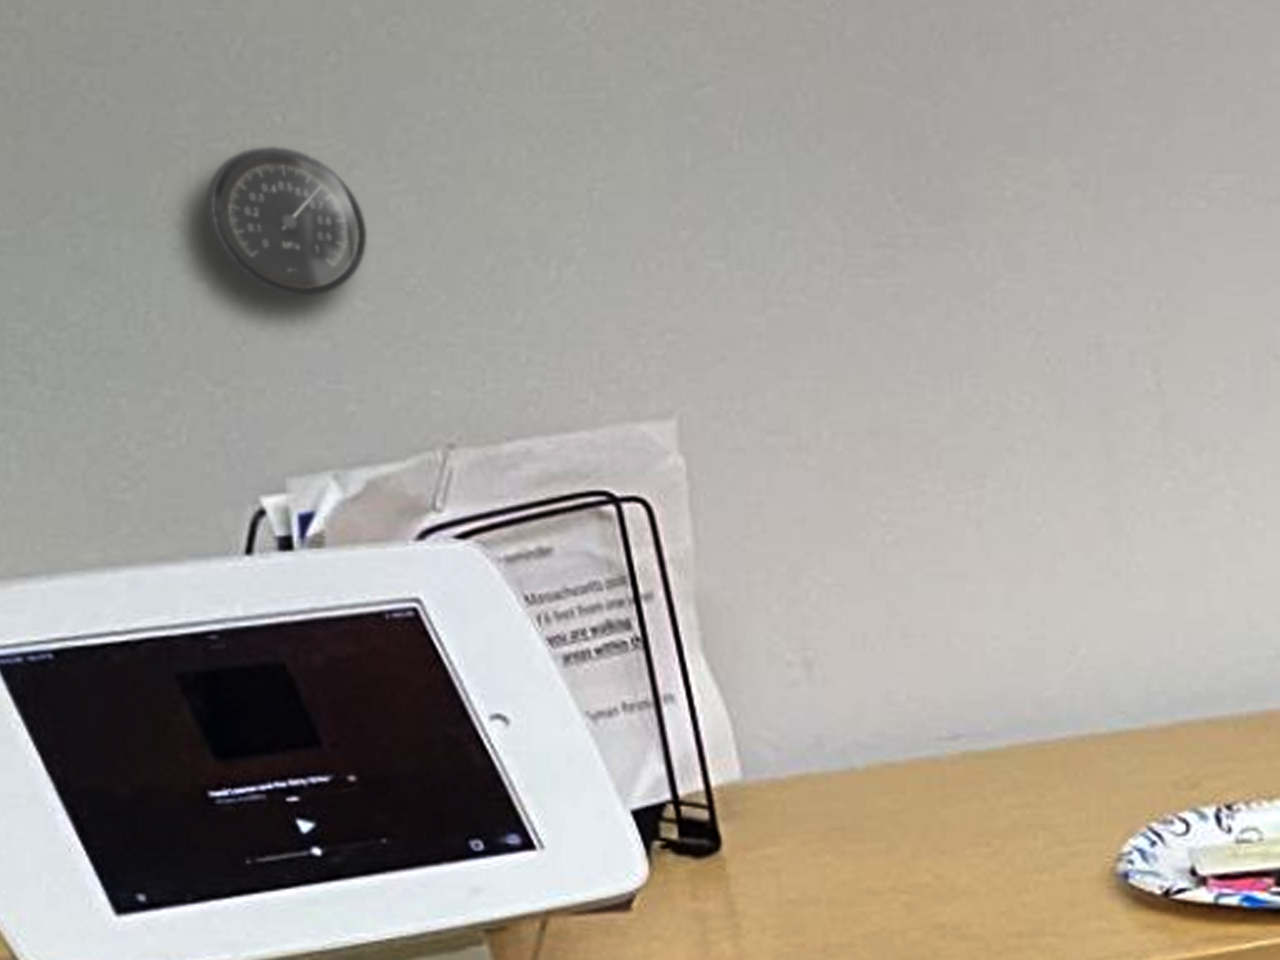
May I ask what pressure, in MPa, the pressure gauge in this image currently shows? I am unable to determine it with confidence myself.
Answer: 0.65 MPa
